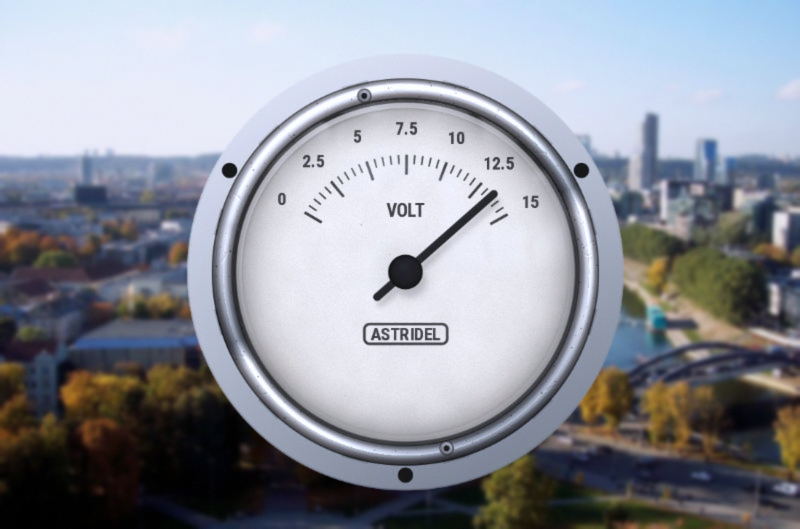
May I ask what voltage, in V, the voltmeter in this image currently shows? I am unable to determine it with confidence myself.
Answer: 13.5 V
